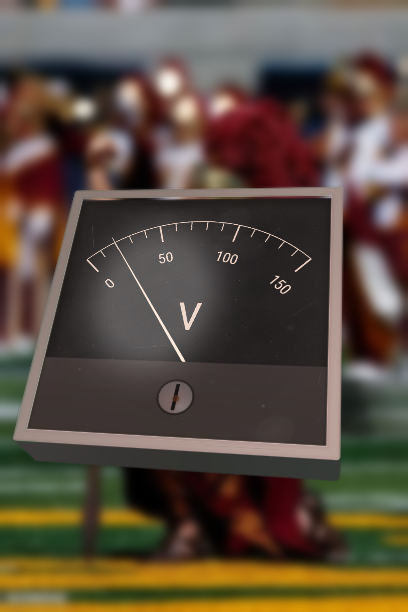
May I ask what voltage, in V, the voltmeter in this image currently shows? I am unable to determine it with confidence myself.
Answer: 20 V
